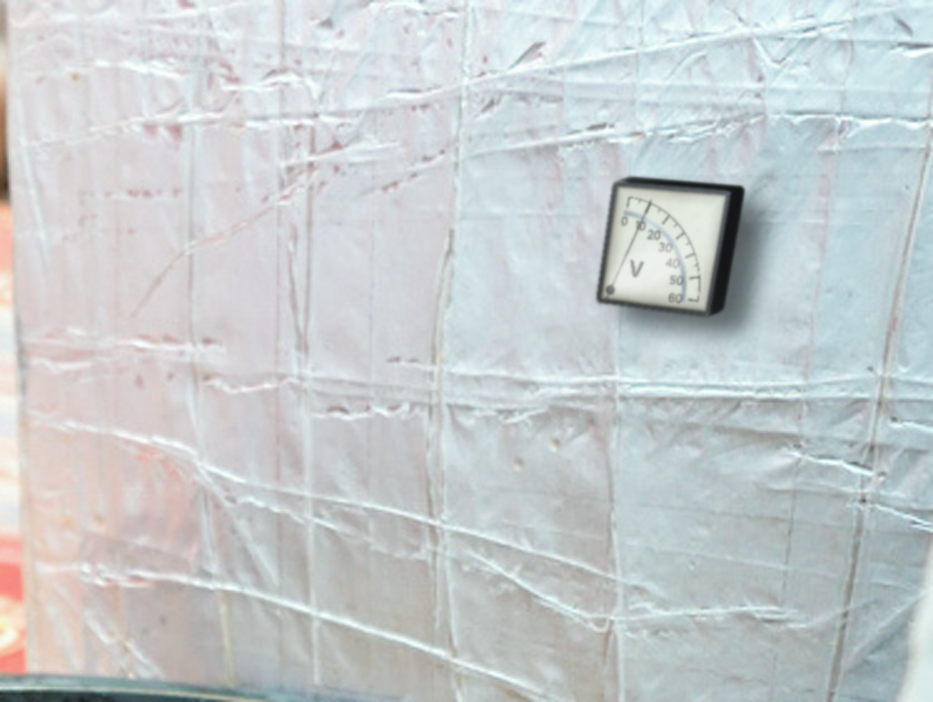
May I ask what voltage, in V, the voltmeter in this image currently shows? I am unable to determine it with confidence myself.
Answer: 10 V
